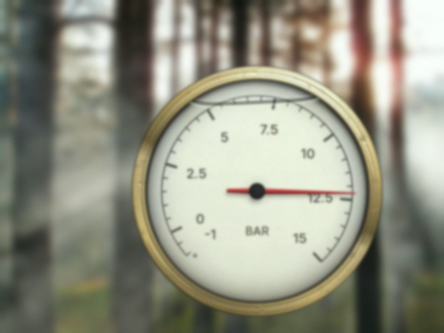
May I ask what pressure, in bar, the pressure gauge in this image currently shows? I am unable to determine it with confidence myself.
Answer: 12.25 bar
